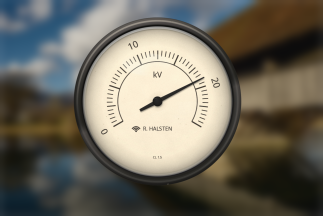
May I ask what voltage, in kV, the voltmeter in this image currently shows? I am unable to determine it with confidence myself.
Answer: 19 kV
